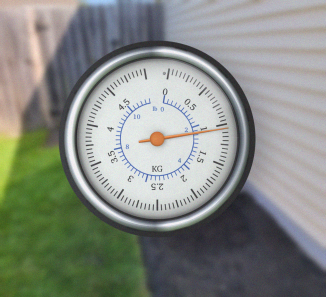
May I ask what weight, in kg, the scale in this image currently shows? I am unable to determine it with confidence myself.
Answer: 1.05 kg
